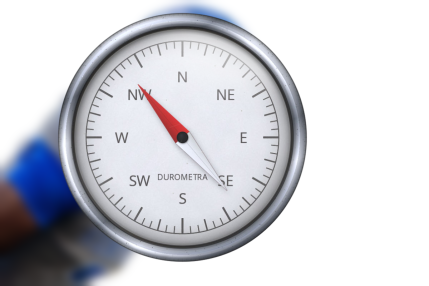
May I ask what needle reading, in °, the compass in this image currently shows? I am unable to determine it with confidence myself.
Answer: 320 °
